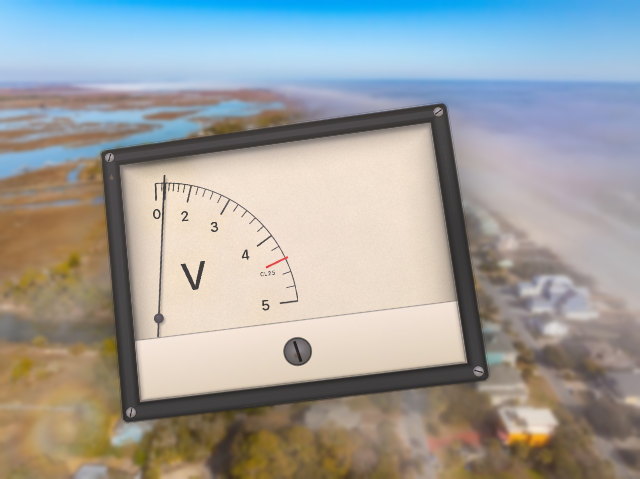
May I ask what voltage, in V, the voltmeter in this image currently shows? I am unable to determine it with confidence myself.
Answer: 1 V
